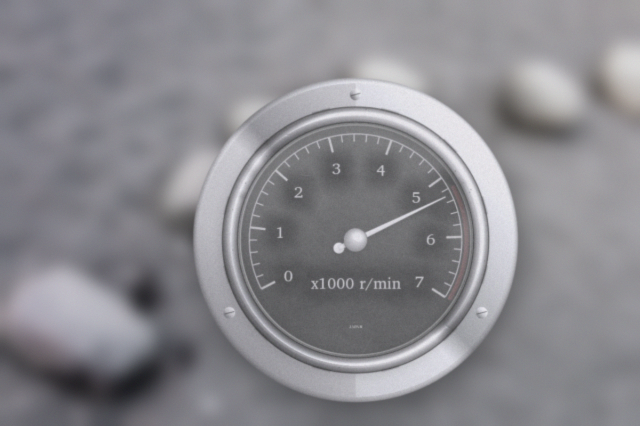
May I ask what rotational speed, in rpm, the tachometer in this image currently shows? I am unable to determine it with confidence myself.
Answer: 5300 rpm
